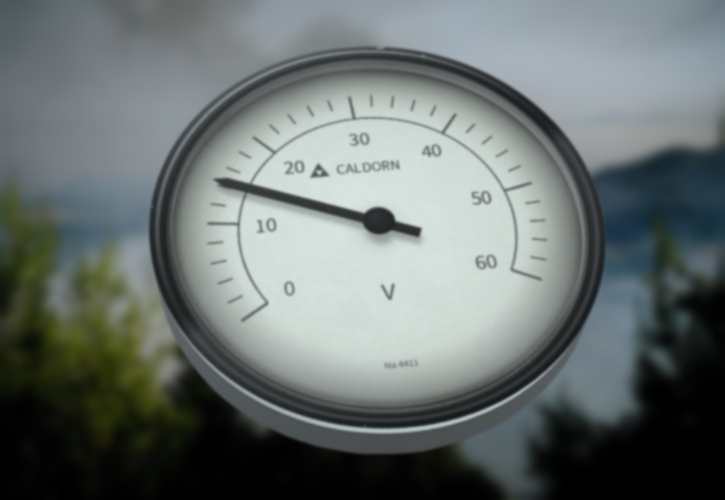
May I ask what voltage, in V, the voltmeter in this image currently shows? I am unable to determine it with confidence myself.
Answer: 14 V
